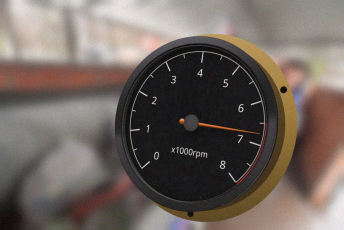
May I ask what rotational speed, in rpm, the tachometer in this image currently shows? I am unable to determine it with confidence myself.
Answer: 6750 rpm
